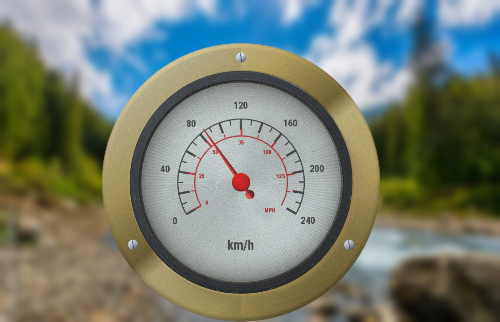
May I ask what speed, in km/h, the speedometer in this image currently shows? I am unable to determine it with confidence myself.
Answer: 85 km/h
